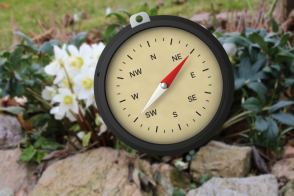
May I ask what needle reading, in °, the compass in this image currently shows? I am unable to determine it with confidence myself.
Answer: 60 °
